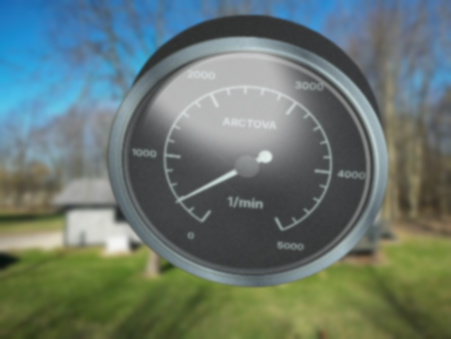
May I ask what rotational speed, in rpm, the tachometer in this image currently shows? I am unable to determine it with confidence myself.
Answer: 400 rpm
